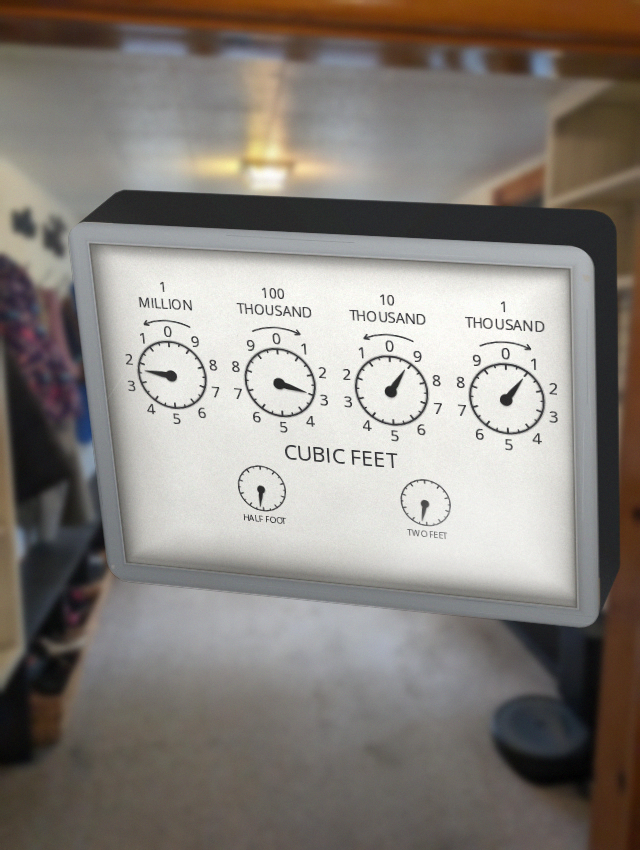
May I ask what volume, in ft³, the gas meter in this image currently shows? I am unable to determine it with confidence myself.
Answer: 229100 ft³
